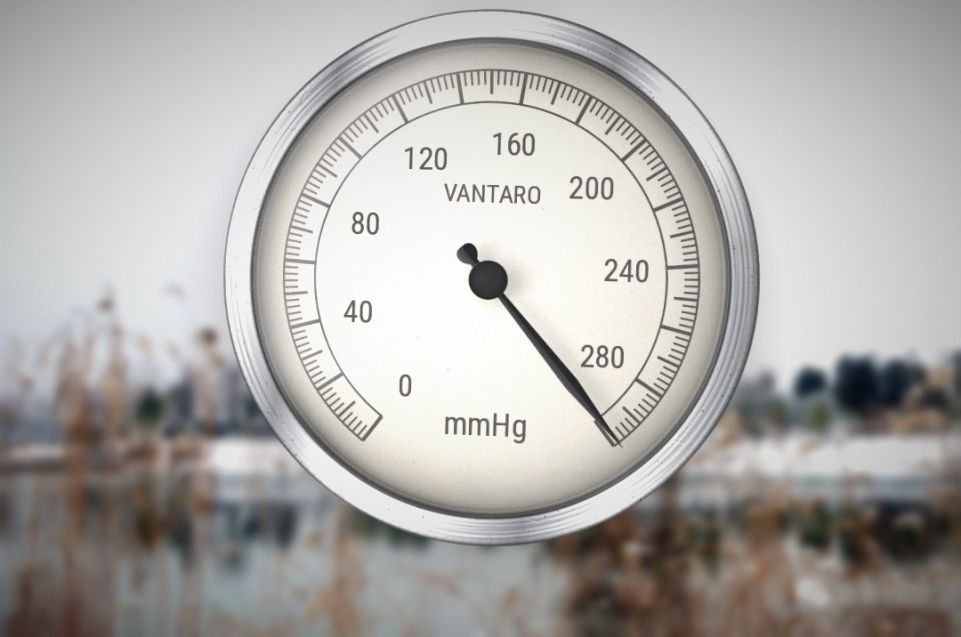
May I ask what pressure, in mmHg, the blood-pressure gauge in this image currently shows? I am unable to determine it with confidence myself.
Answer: 298 mmHg
